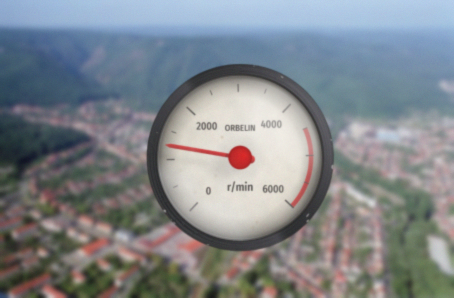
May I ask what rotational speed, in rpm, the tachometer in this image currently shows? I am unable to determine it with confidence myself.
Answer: 1250 rpm
